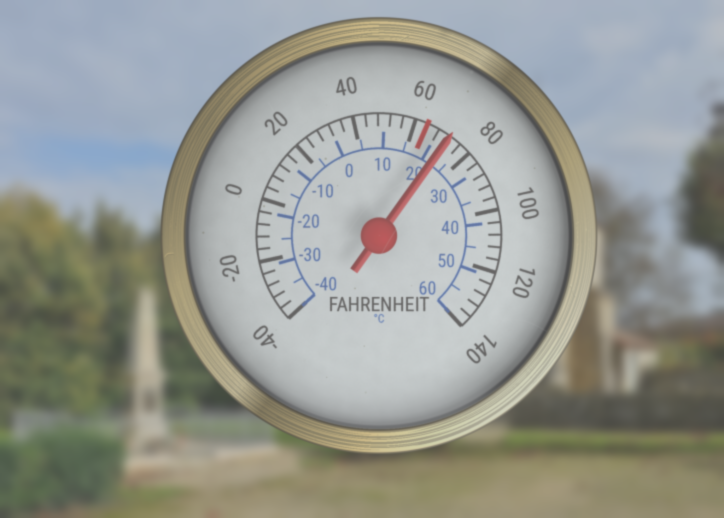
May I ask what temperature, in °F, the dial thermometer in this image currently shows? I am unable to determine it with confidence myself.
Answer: 72 °F
